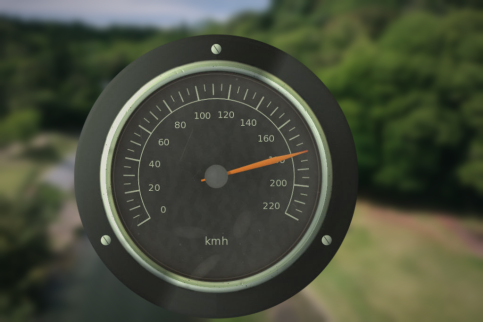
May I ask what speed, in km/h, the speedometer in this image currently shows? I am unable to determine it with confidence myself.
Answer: 180 km/h
